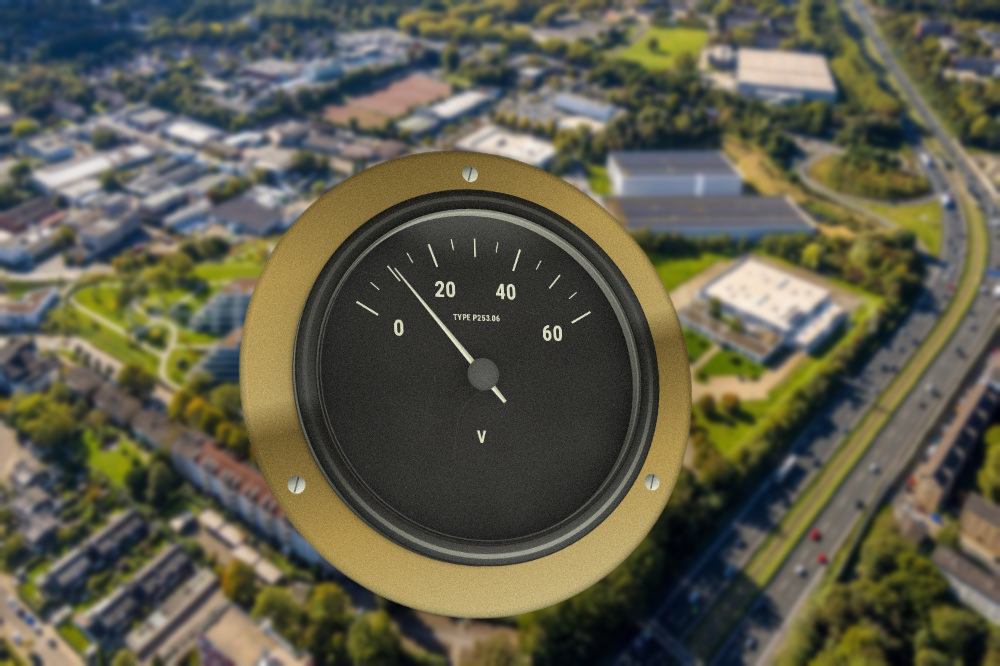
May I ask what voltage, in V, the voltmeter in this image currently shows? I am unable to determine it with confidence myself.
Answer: 10 V
